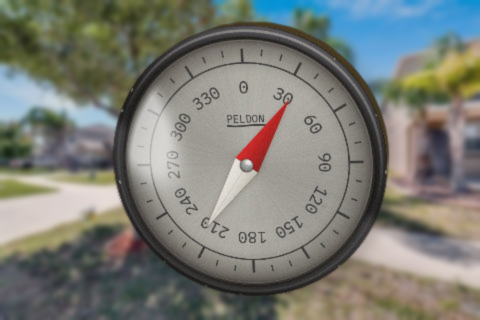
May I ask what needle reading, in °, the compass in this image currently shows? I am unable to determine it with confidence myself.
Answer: 35 °
